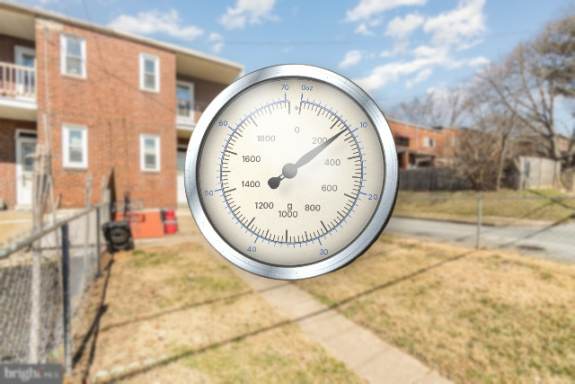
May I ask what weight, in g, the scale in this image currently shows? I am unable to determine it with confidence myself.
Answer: 260 g
